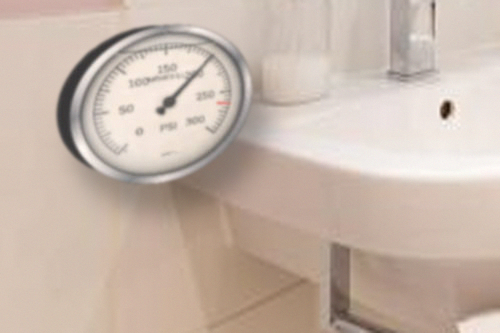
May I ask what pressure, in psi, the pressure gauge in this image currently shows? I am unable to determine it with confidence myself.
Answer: 200 psi
